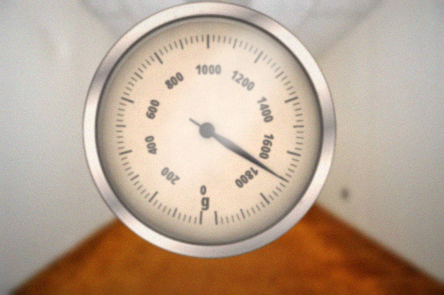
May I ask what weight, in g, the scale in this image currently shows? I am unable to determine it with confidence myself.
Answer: 1700 g
